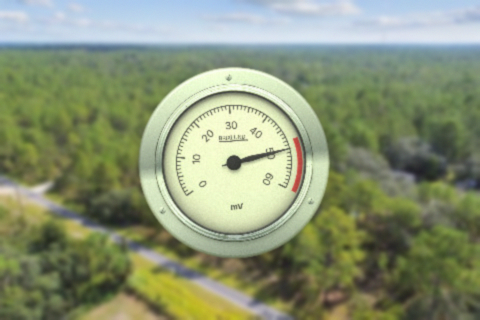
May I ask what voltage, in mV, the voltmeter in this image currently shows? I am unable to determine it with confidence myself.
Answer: 50 mV
